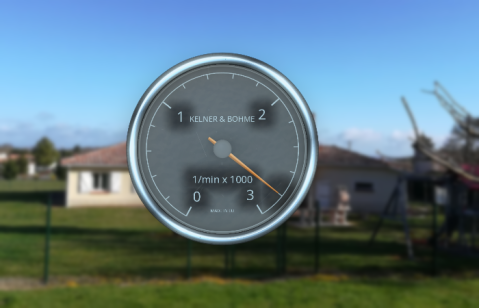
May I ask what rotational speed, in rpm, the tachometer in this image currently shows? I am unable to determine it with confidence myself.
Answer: 2800 rpm
